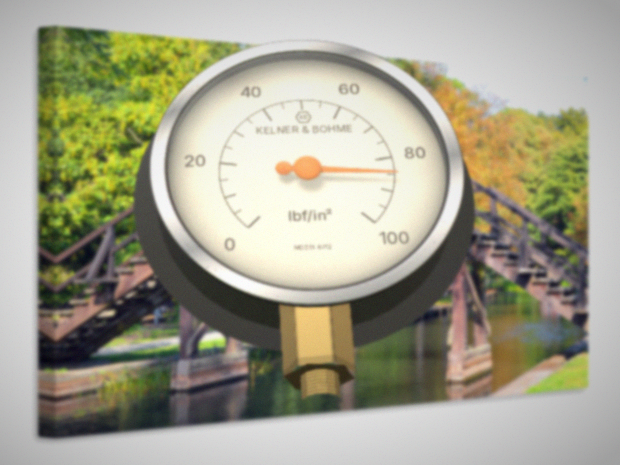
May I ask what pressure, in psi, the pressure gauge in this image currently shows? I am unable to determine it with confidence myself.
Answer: 85 psi
